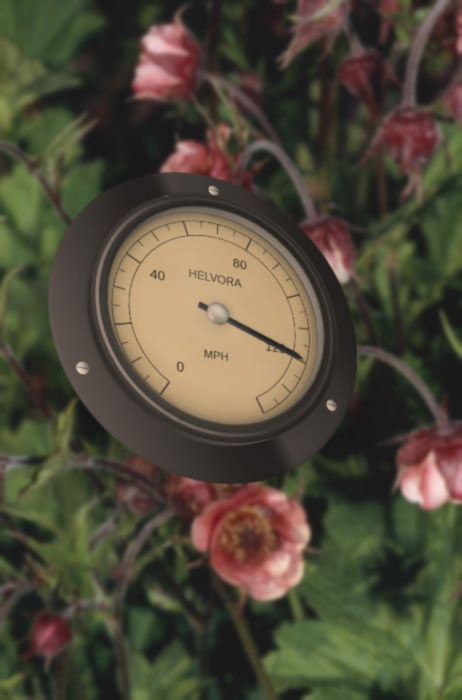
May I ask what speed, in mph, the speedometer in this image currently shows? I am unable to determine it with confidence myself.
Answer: 120 mph
